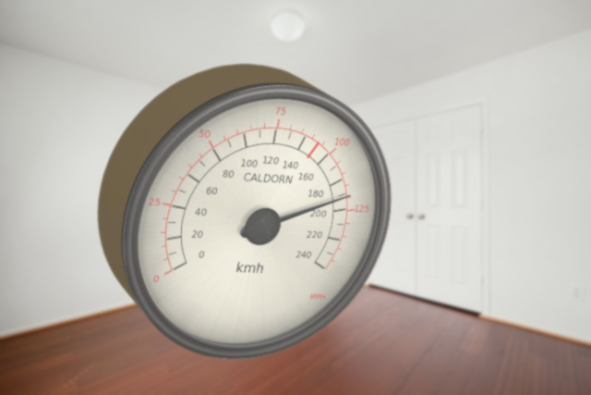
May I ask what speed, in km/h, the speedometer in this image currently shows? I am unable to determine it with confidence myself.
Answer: 190 km/h
